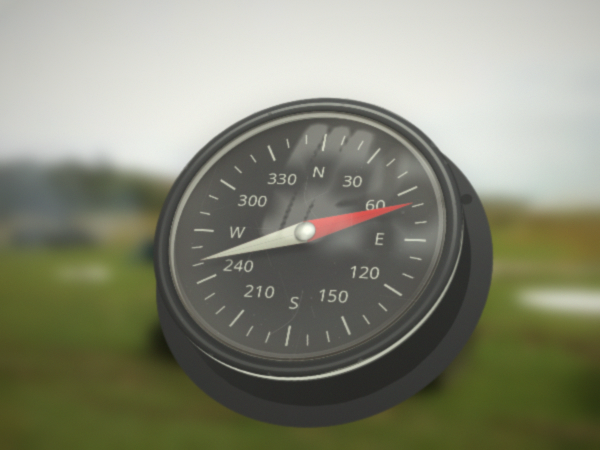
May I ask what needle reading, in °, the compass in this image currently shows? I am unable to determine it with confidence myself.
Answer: 70 °
